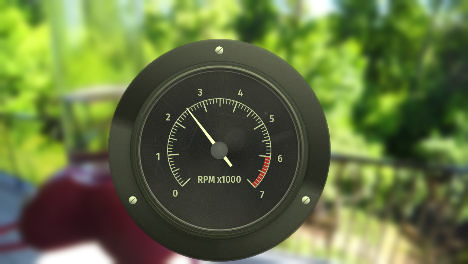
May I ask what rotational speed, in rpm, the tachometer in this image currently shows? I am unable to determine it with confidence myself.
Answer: 2500 rpm
